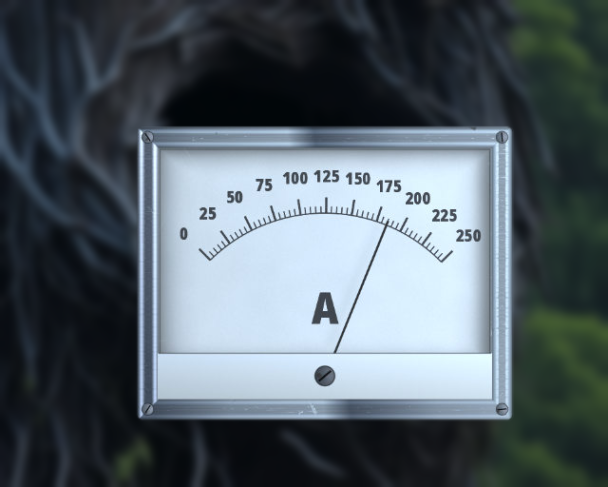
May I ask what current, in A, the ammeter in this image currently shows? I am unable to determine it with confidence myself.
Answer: 185 A
